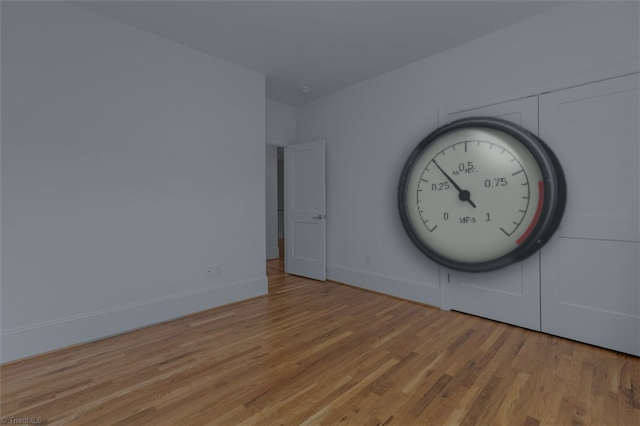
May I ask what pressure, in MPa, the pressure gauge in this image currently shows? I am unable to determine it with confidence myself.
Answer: 0.35 MPa
